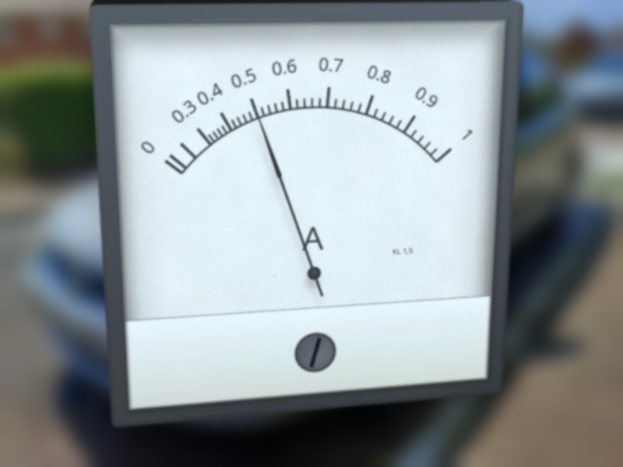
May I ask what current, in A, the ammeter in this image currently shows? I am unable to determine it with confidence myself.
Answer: 0.5 A
